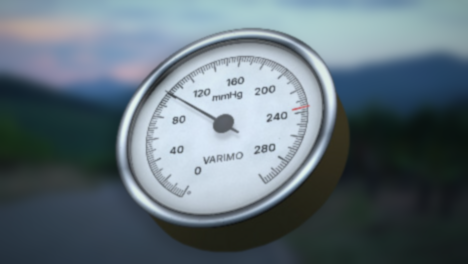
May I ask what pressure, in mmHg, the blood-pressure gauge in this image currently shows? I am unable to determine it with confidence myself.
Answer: 100 mmHg
